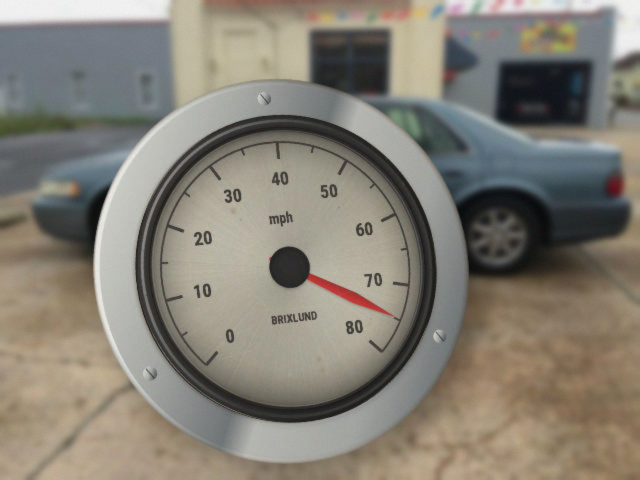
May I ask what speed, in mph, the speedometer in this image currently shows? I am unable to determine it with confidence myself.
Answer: 75 mph
